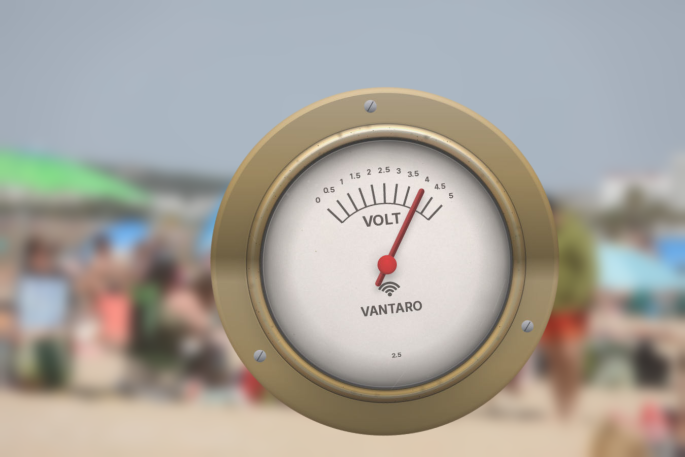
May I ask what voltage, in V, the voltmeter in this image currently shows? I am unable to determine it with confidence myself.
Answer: 4 V
